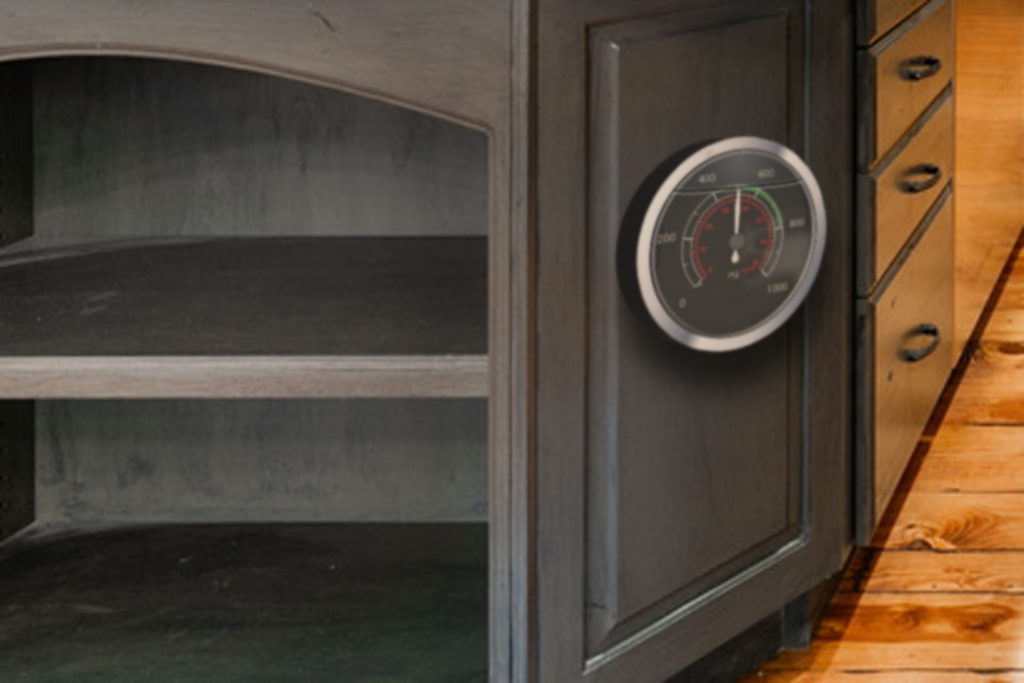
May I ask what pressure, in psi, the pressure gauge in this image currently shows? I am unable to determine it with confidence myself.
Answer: 500 psi
